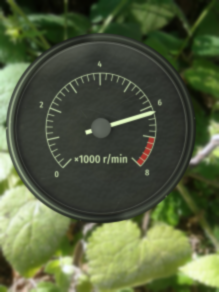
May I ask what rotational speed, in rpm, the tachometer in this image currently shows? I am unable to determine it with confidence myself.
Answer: 6200 rpm
